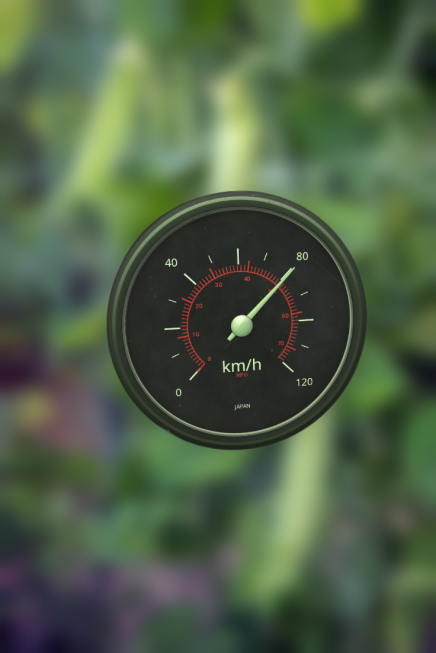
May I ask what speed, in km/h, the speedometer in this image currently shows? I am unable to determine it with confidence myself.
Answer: 80 km/h
